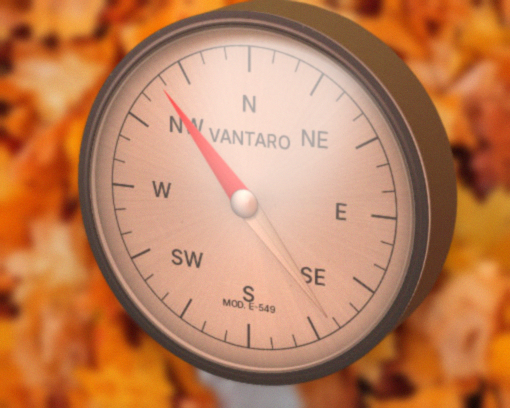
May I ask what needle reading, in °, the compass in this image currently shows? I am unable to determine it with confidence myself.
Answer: 320 °
